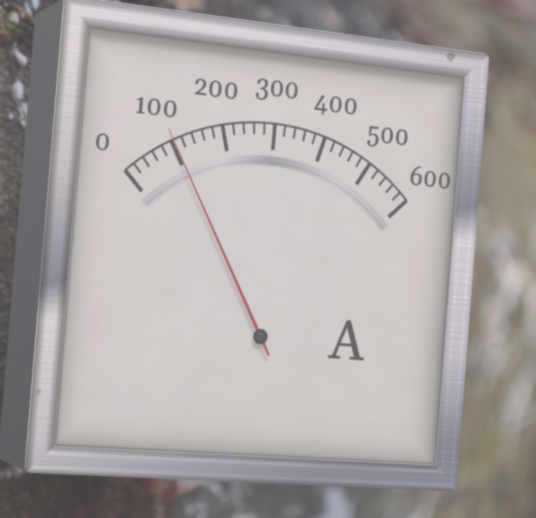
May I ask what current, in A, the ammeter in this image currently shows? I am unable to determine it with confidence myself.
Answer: 100 A
